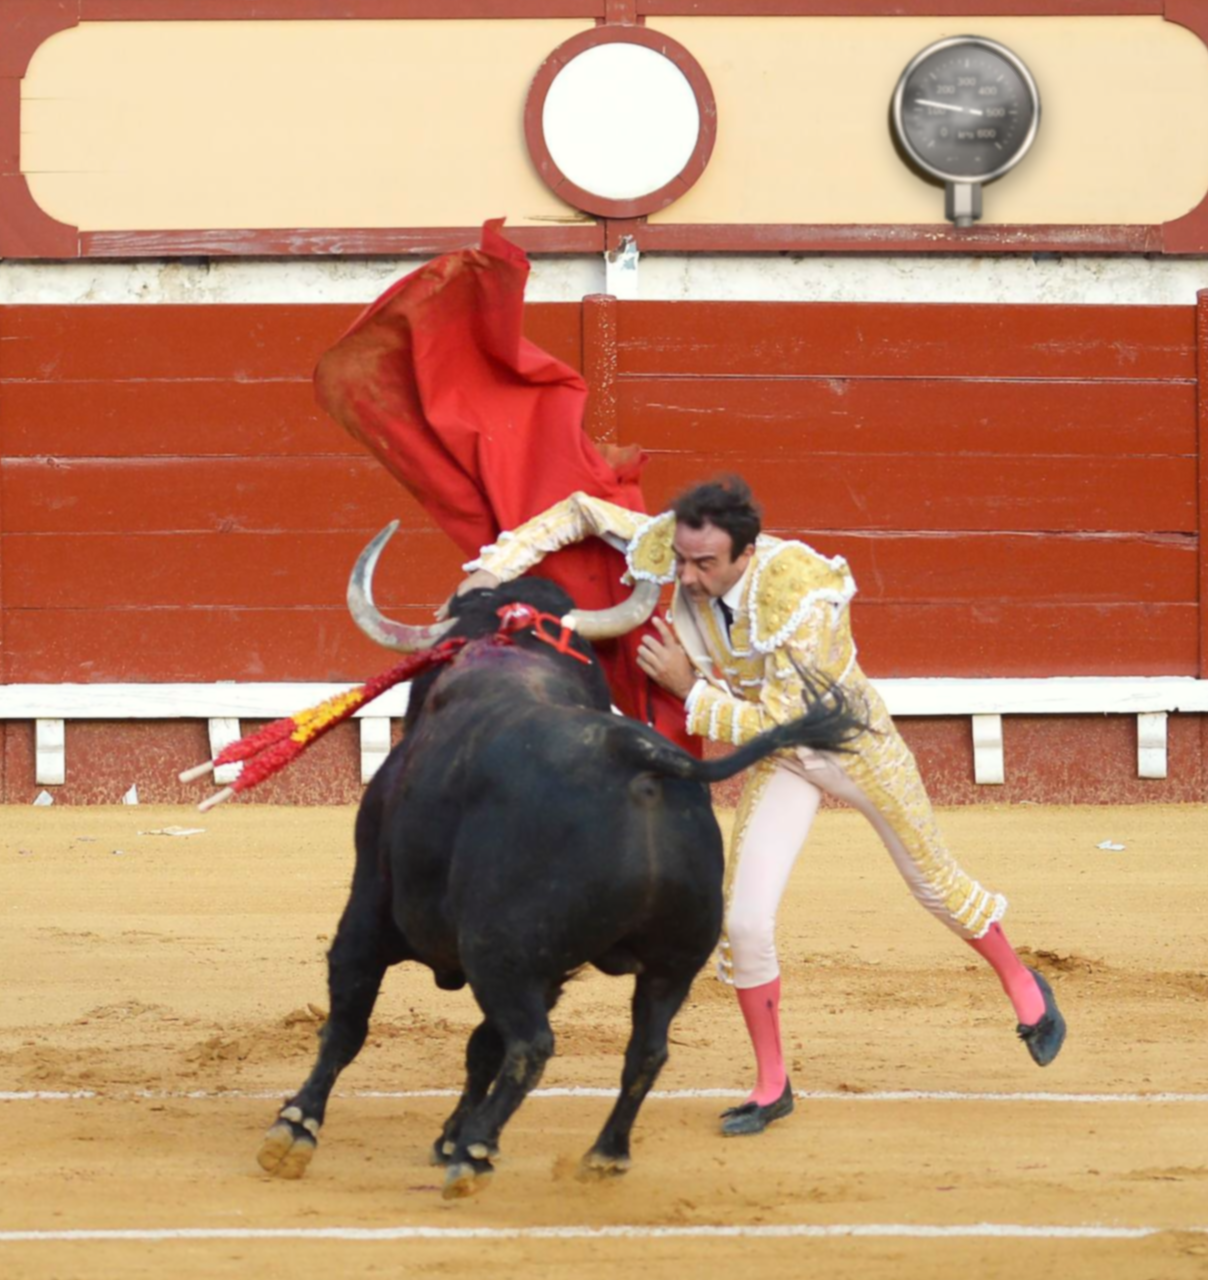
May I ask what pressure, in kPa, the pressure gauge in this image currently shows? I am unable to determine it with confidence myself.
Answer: 120 kPa
